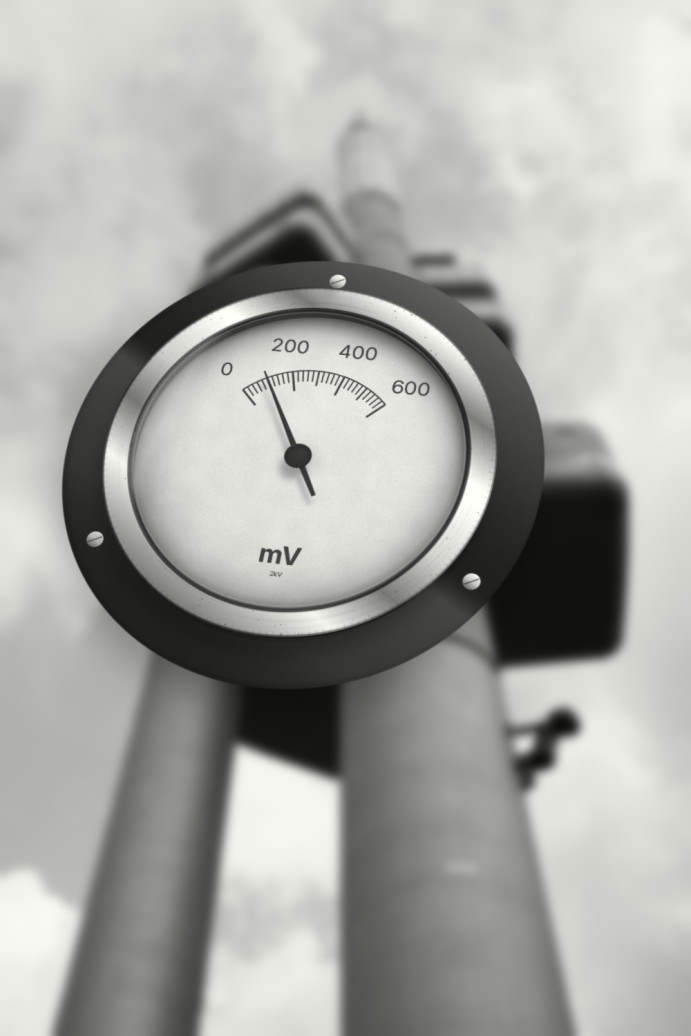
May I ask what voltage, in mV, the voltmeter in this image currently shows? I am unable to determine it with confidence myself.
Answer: 100 mV
